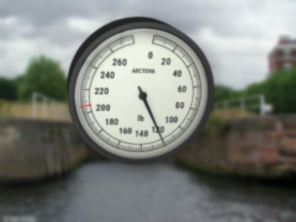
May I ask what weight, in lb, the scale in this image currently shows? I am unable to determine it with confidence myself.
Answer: 120 lb
